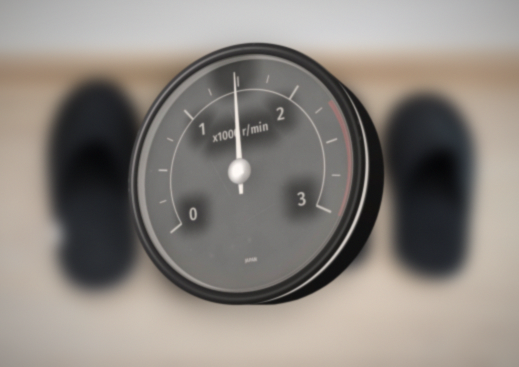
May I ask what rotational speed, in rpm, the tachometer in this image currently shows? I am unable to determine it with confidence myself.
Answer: 1500 rpm
